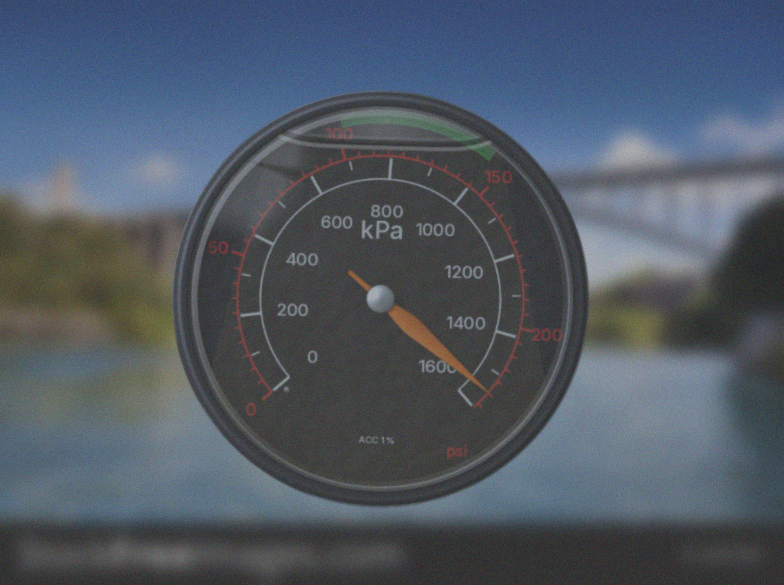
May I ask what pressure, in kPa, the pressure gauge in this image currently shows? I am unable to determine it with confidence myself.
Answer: 1550 kPa
